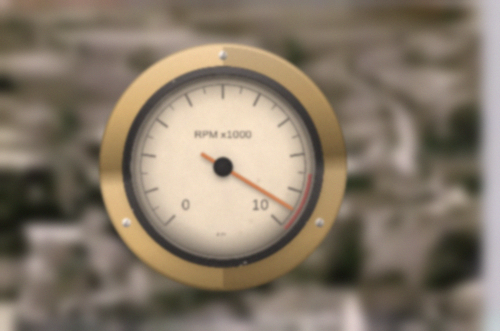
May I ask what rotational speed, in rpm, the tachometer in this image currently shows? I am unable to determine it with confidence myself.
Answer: 9500 rpm
